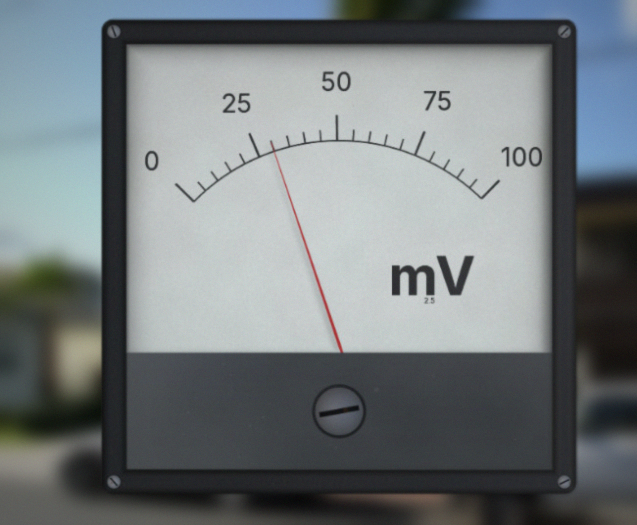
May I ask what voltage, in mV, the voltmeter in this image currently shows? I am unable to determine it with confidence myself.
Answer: 30 mV
